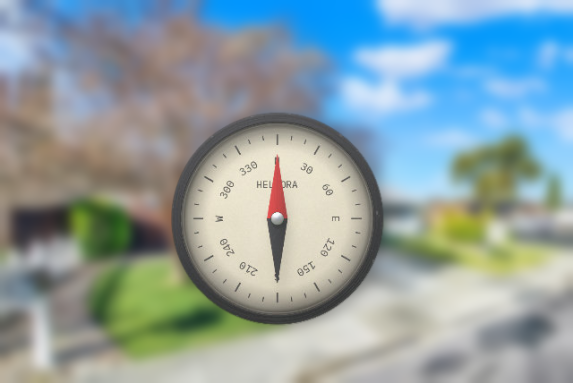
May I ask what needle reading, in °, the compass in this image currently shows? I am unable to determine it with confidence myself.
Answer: 0 °
